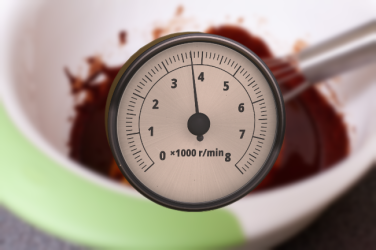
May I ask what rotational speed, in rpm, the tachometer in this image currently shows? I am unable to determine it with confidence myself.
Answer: 3700 rpm
